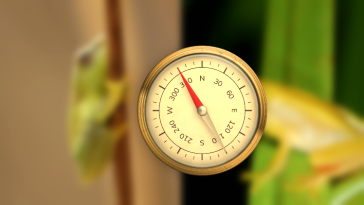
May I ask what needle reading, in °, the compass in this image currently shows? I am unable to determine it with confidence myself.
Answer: 330 °
